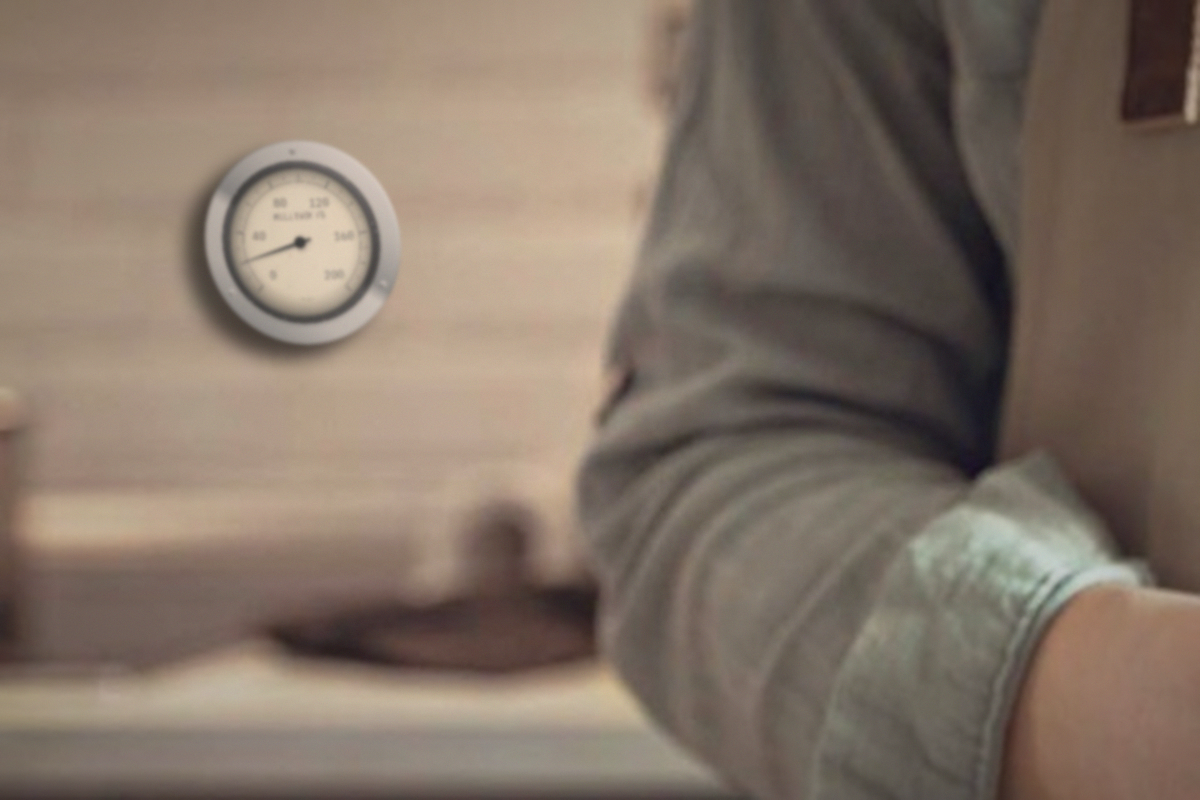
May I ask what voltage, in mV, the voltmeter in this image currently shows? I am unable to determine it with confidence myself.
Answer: 20 mV
